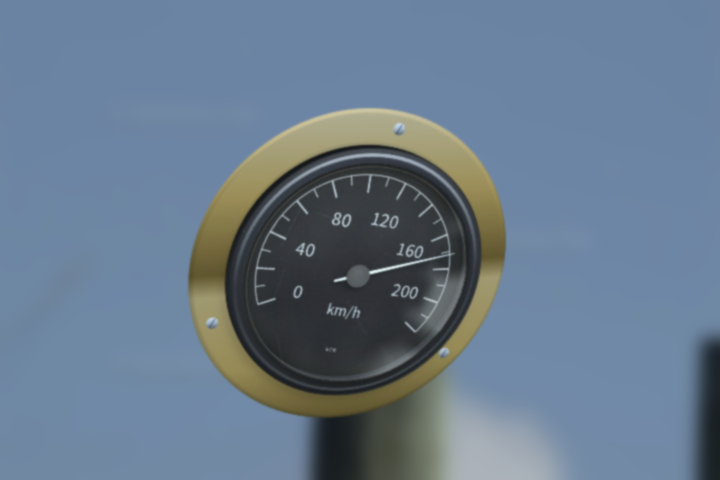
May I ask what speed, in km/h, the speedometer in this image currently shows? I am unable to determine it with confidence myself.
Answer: 170 km/h
